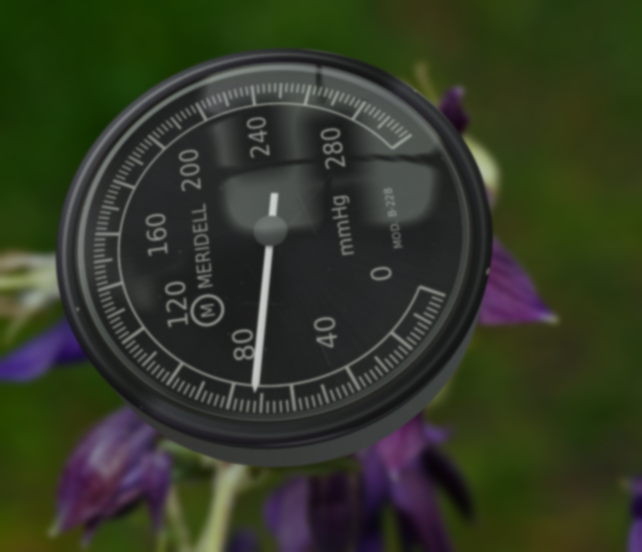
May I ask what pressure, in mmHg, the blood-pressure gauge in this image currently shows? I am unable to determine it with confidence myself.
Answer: 72 mmHg
